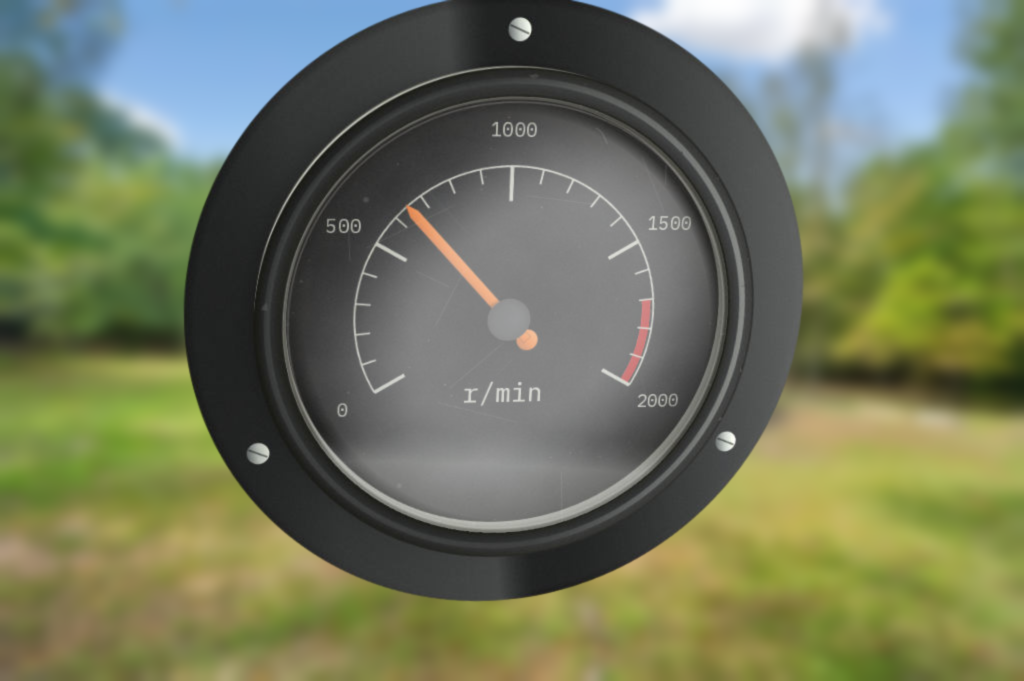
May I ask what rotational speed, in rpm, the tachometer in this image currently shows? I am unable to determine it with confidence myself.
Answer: 650 rpm
